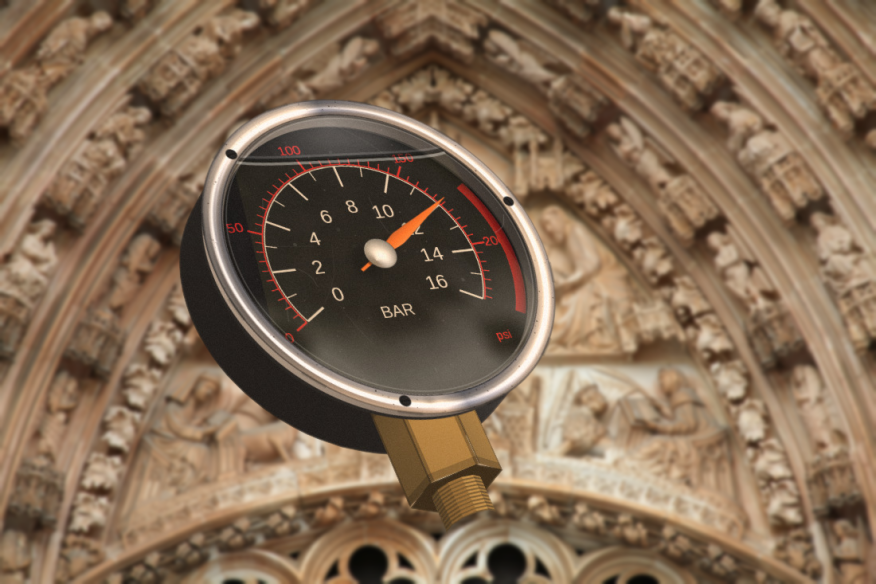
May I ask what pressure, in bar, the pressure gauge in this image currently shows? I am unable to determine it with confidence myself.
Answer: 12 bar
